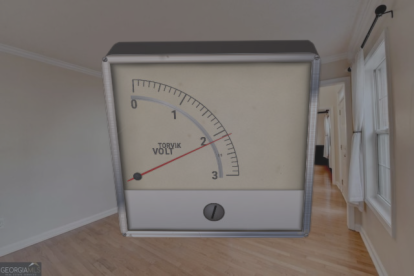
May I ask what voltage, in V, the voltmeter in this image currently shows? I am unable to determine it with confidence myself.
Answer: 2.1 V
